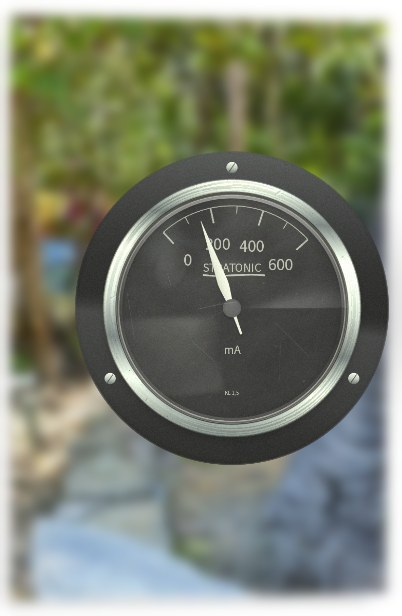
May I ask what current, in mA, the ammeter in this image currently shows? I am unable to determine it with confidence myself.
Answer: 150 mA
